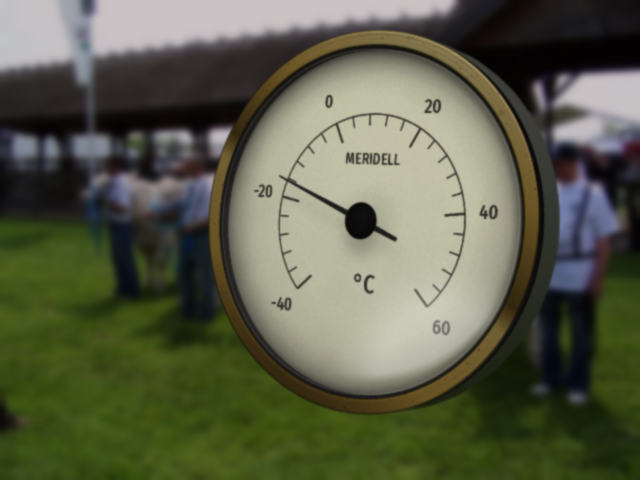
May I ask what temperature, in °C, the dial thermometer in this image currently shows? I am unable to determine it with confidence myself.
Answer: -16 °C
